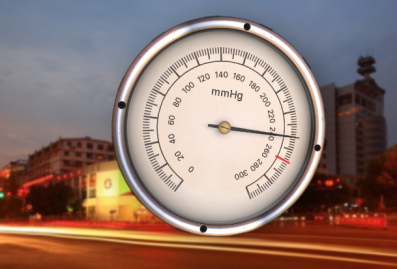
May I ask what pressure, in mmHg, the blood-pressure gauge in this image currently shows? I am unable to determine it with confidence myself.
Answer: 240 mmHg
